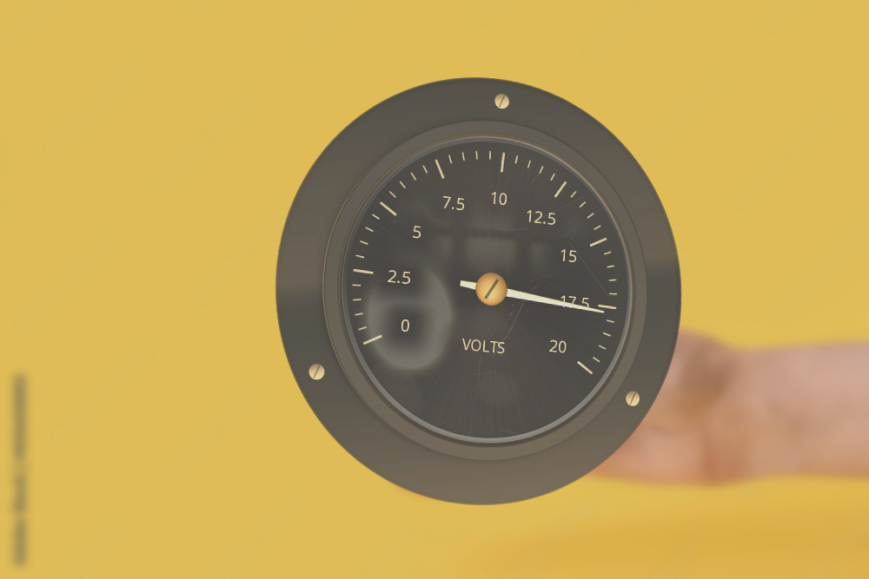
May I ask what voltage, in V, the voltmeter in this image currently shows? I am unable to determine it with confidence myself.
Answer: 17.75 V
